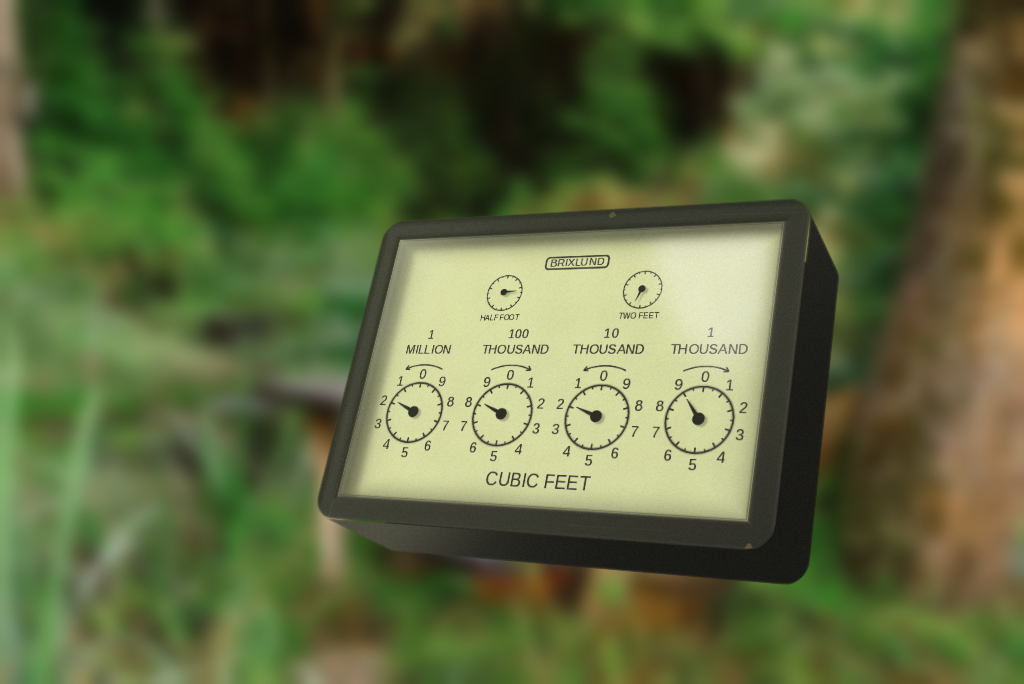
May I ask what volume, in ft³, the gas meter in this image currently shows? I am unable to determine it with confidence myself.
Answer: 181900 ft³
